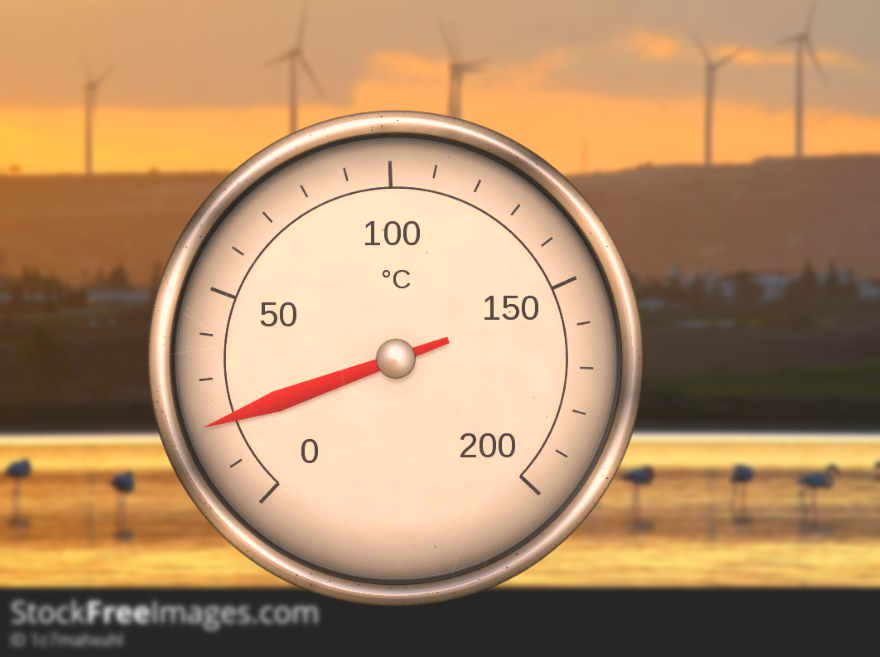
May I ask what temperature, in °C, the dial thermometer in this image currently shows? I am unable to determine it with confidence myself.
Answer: 20 °C
